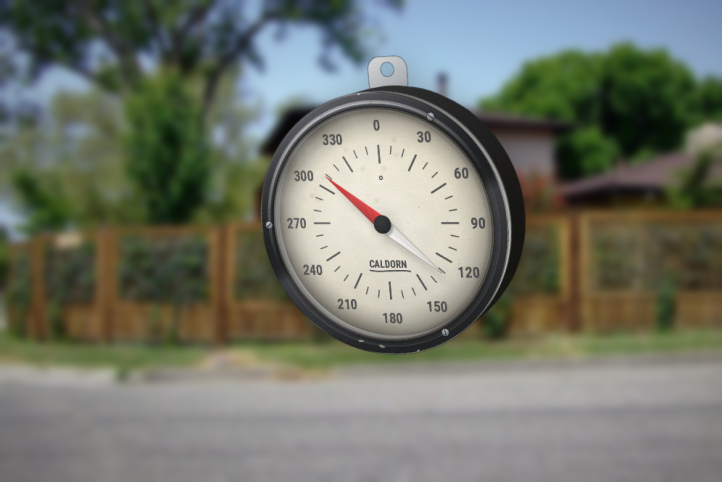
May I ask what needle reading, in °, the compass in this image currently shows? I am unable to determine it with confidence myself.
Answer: 310 °
